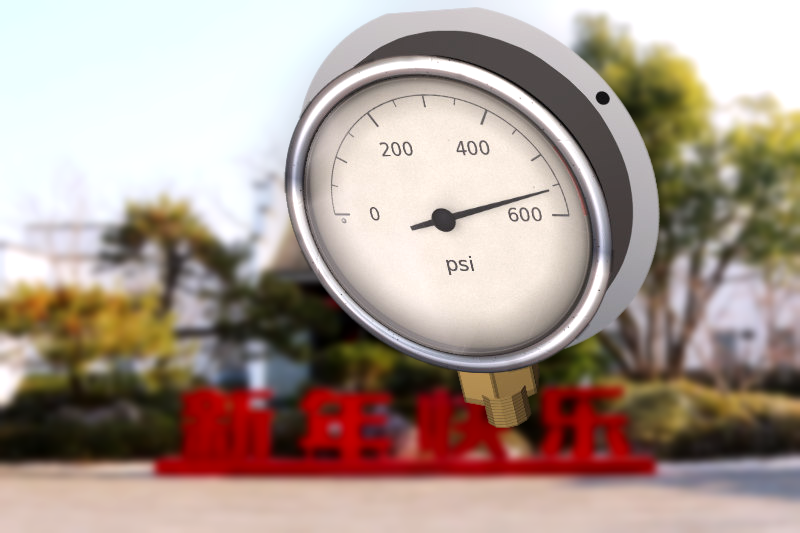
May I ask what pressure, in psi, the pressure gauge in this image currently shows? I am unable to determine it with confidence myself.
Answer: 550 psi
